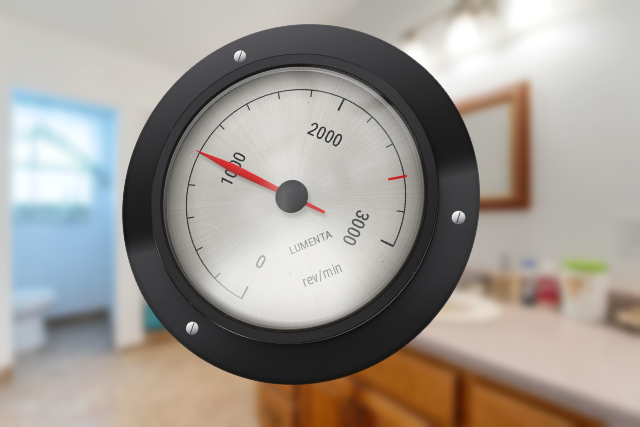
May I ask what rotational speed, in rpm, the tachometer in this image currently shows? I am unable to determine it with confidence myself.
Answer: 1000 rpm
